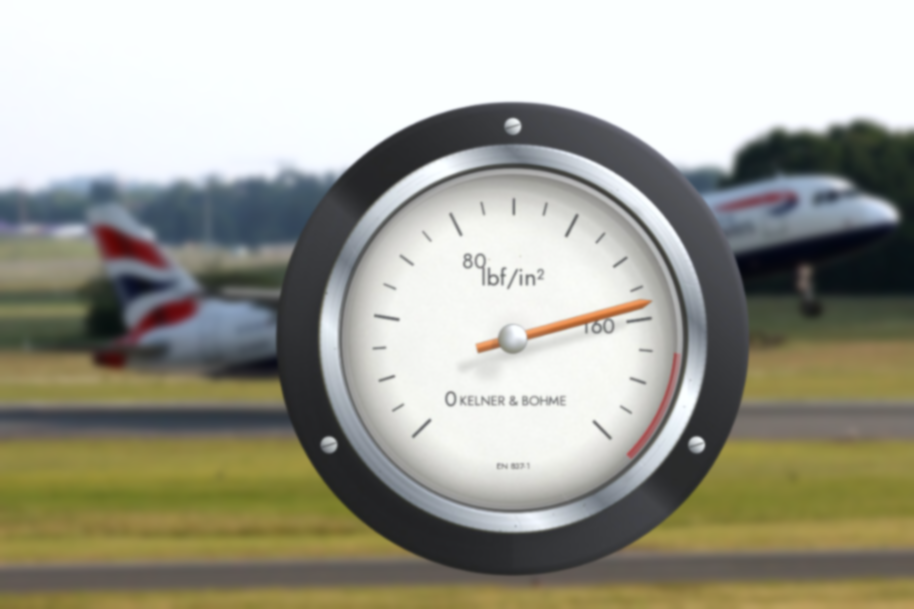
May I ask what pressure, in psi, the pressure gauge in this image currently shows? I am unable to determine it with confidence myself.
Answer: 155 psi
